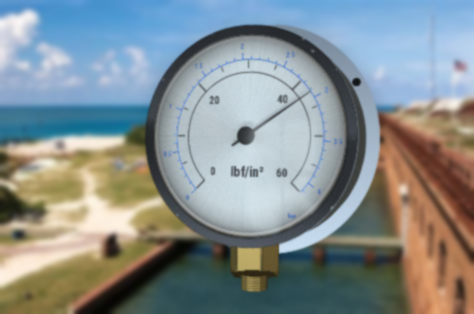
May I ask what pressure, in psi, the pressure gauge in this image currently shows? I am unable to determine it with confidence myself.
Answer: 42.5 psi
